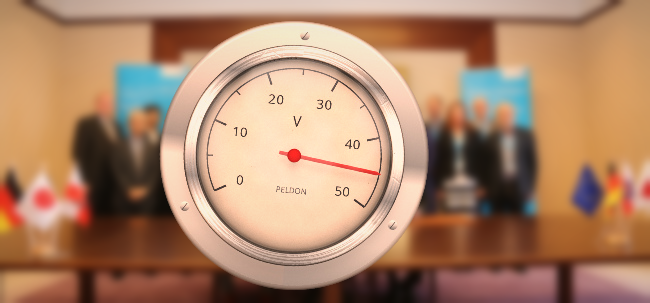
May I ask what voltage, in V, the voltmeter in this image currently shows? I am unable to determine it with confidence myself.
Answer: 45 V
